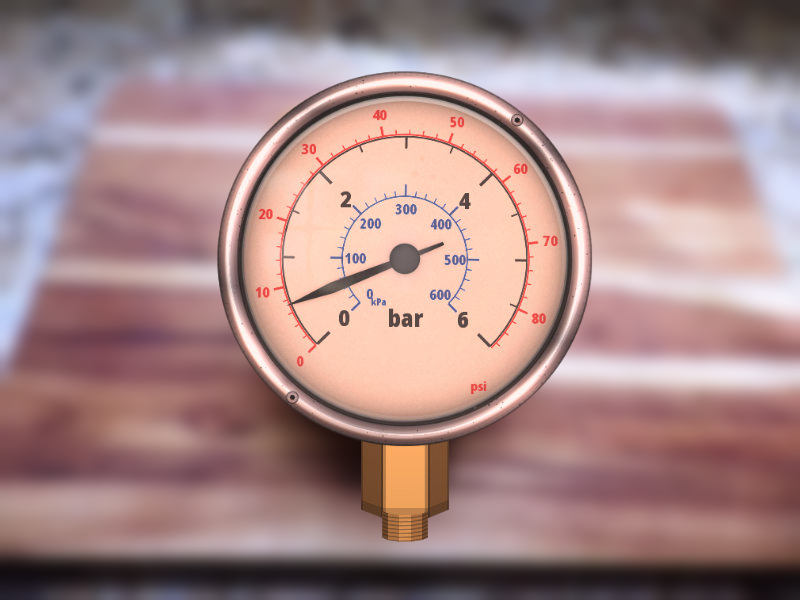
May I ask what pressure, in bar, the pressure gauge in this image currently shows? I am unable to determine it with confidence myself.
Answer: 0.5 bar
